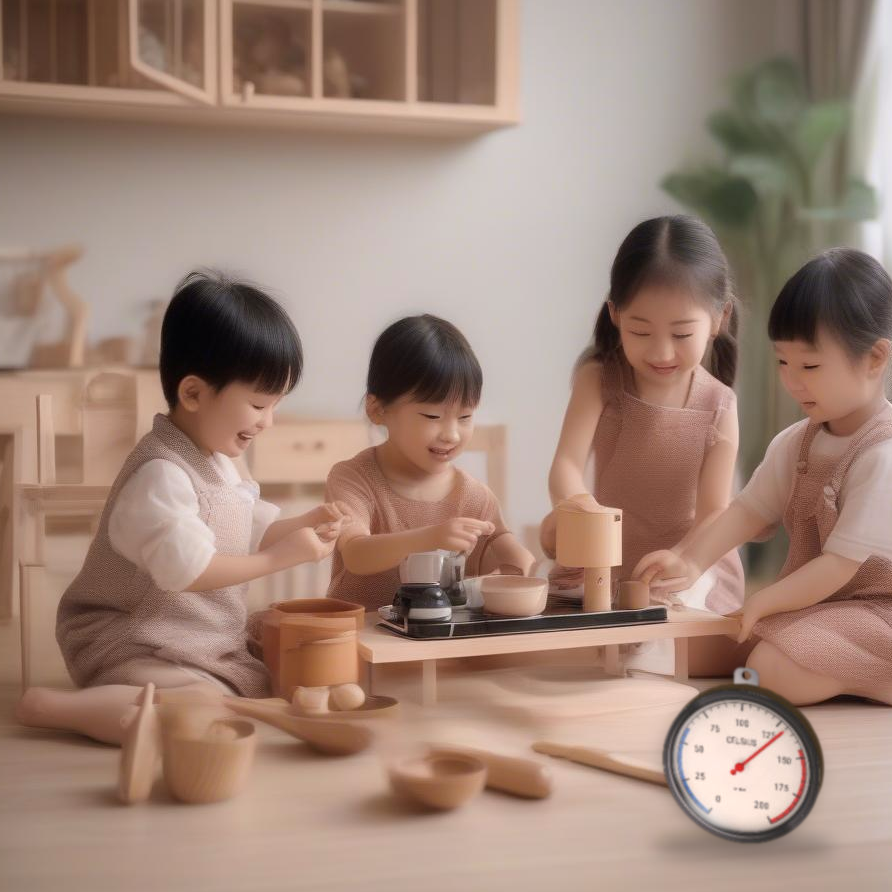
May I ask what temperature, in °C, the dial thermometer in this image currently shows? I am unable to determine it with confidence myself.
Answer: 130 °C
